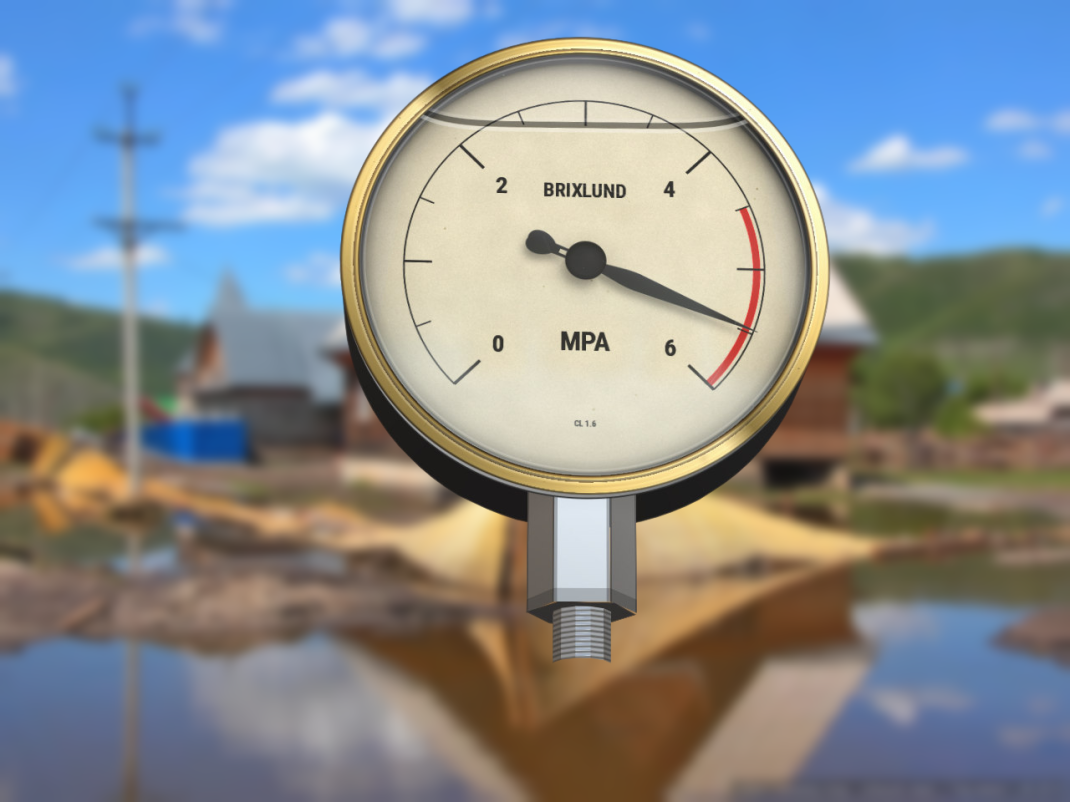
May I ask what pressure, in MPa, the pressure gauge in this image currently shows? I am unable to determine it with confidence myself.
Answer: 5.5 MPa
